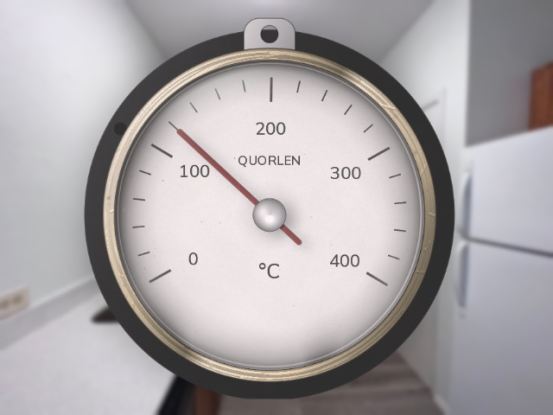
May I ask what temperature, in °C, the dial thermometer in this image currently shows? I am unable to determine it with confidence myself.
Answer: 120 °C
